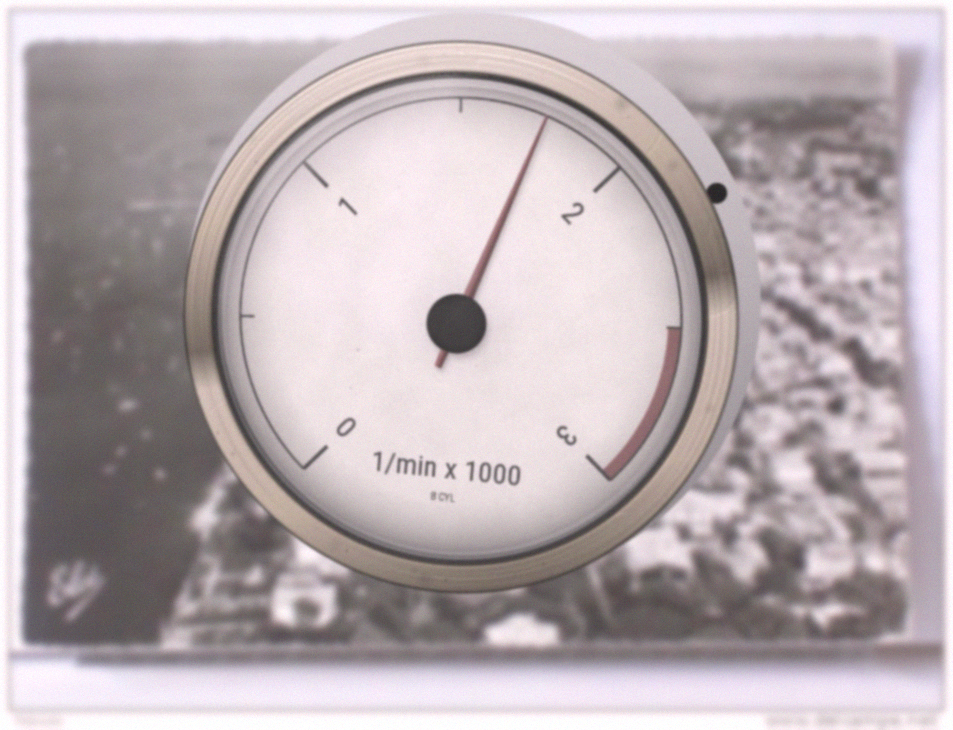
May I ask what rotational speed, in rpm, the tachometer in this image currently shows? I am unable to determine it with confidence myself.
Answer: 1750 rpm
